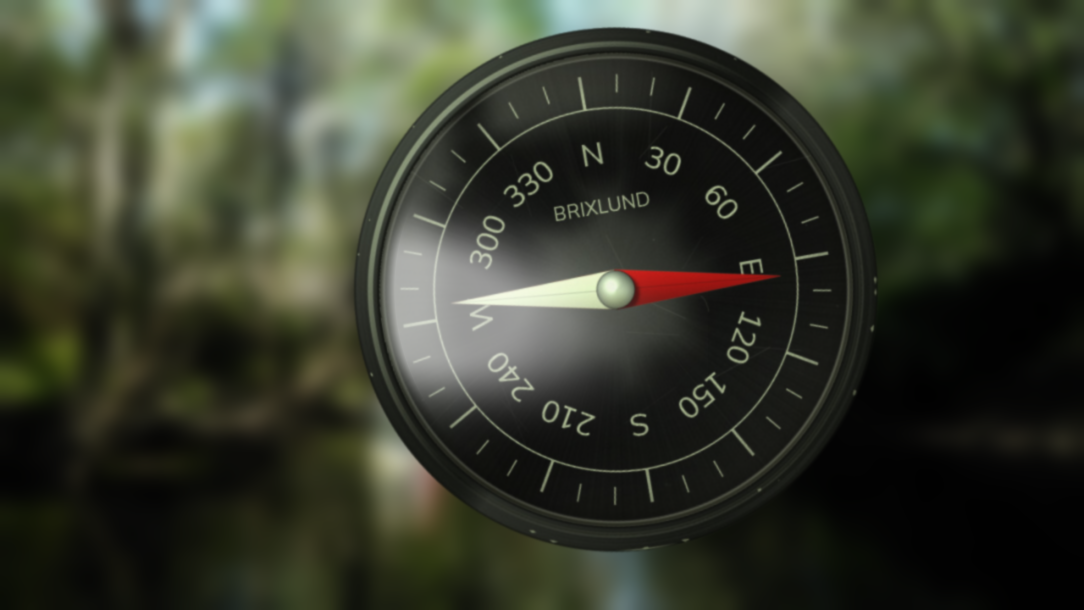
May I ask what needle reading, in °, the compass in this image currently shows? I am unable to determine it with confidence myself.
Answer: 95 °
